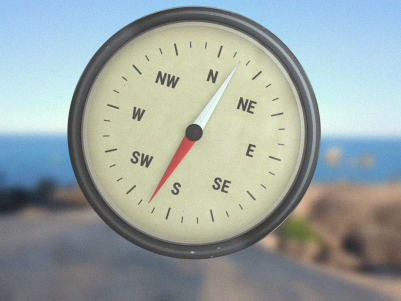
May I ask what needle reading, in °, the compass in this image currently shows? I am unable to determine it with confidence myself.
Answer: 195 °
